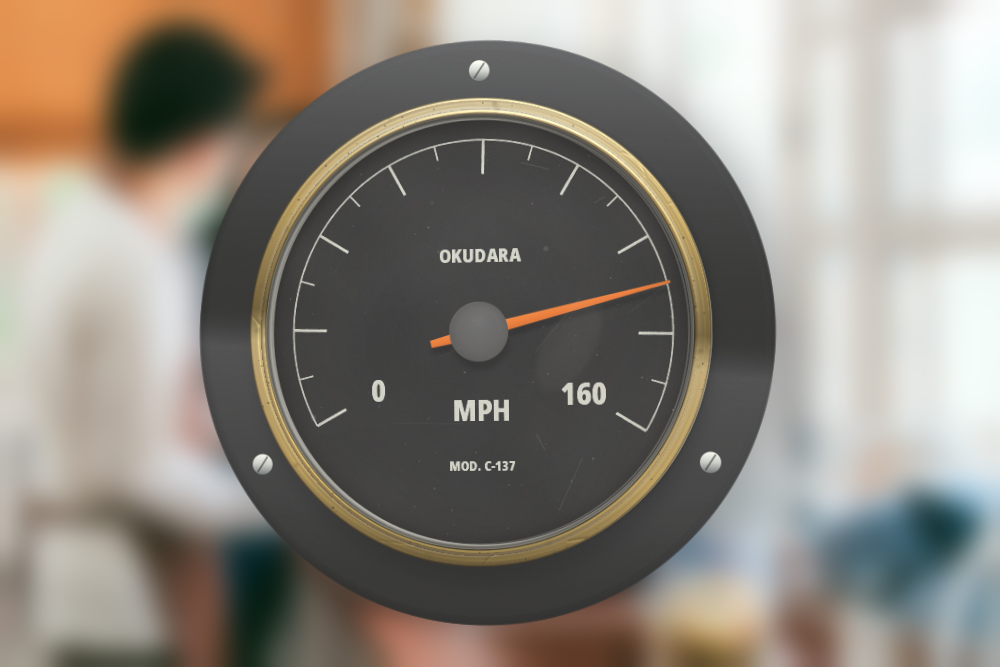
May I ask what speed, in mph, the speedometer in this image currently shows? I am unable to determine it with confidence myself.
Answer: 130 mph
